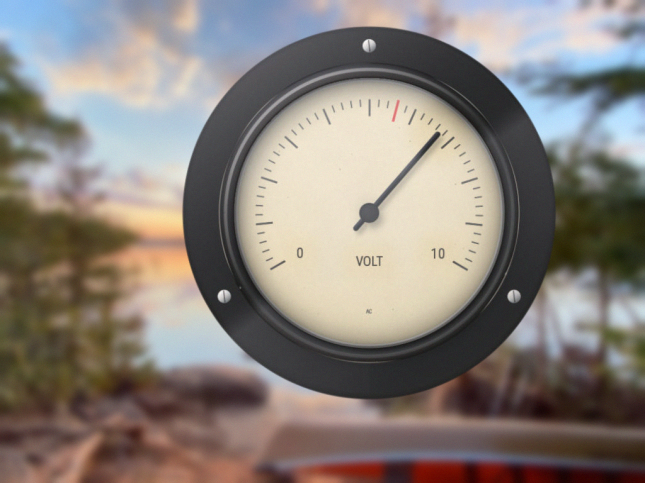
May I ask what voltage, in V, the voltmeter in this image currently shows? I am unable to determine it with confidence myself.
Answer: 6.7 V
